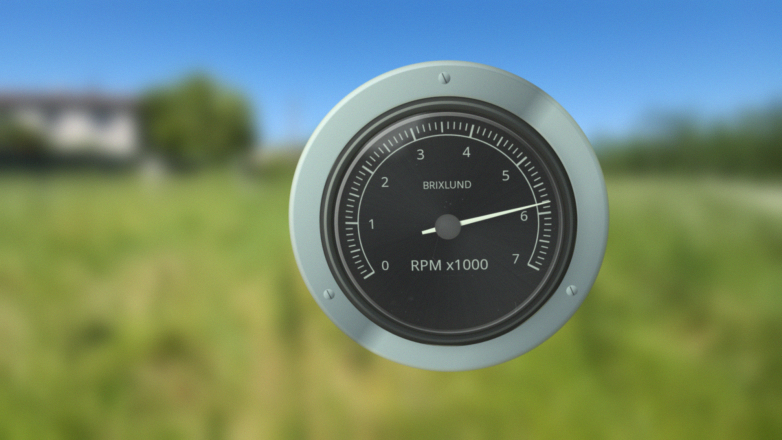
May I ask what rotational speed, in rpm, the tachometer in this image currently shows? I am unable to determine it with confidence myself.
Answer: 5800 rpm
